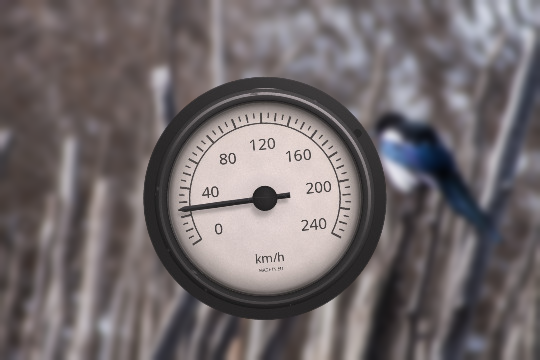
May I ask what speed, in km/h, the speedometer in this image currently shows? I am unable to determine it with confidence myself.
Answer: 25 km/h
